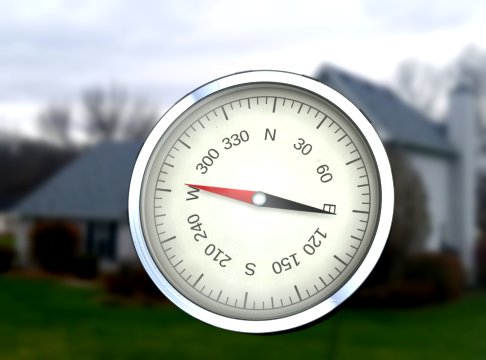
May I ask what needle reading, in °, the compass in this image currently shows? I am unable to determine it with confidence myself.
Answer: 275 °
